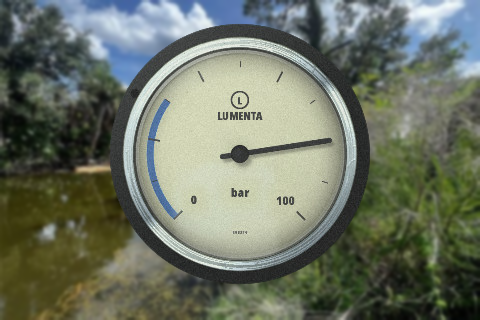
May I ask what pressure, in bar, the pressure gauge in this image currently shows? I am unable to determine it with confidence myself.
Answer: 80 bar
